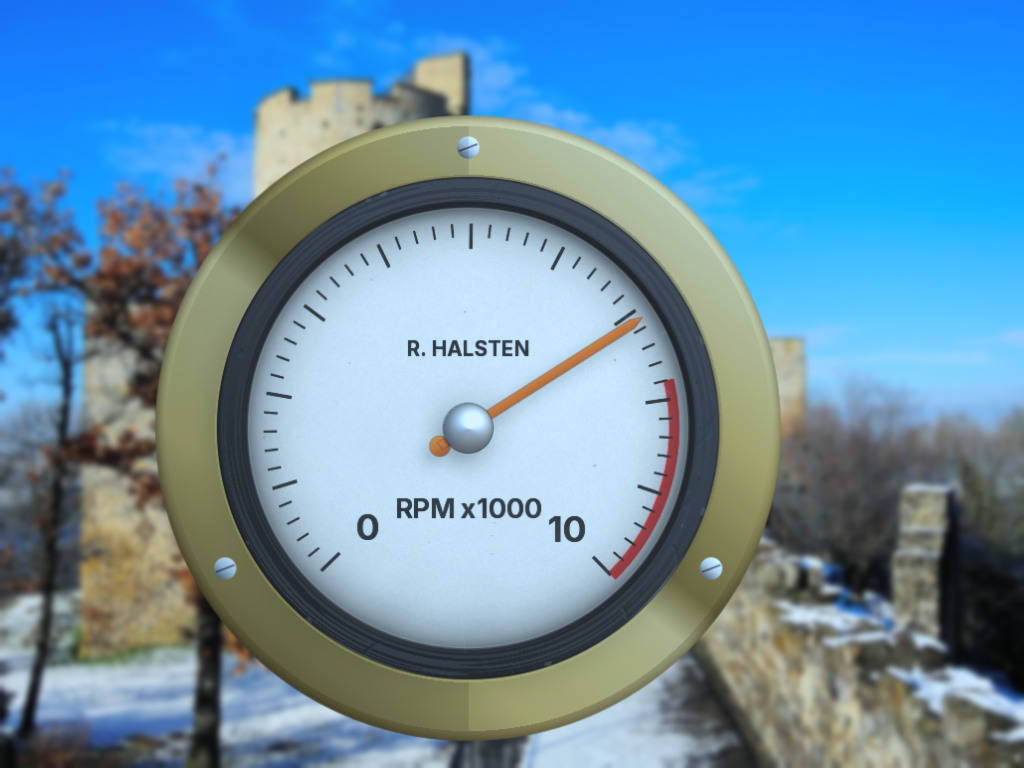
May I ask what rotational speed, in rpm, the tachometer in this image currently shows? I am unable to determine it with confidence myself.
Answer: 7100 rpm
